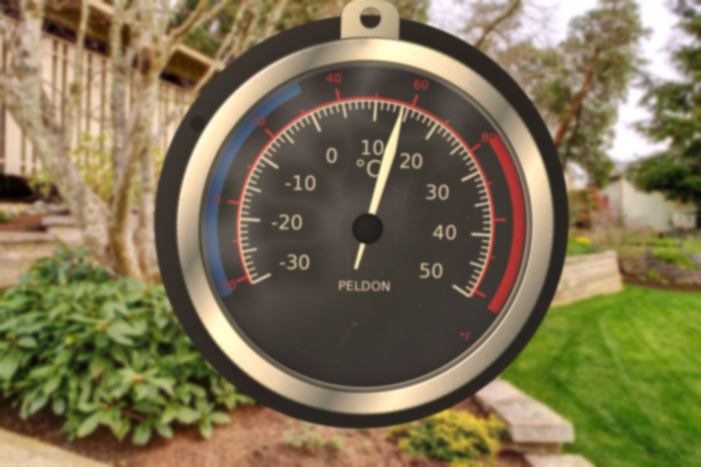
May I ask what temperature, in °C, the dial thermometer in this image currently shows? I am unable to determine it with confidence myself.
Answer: 14 °C
